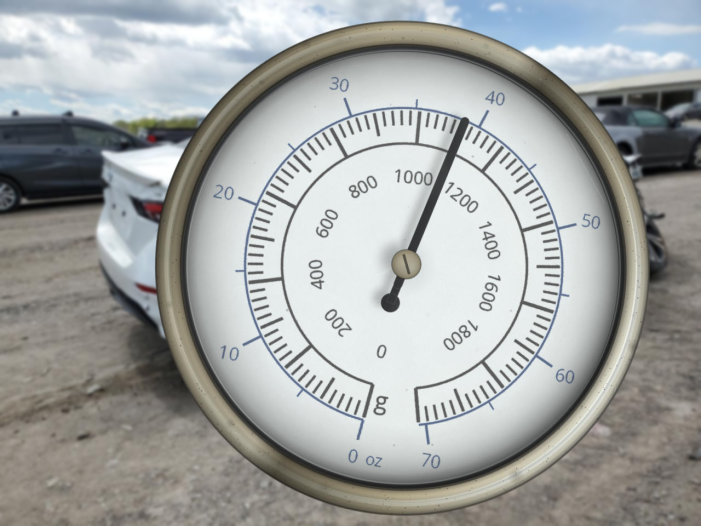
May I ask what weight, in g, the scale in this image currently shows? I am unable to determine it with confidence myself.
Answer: 1100 g
